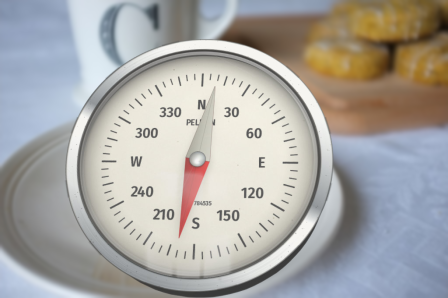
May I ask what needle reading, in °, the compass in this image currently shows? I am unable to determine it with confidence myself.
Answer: 190 °
